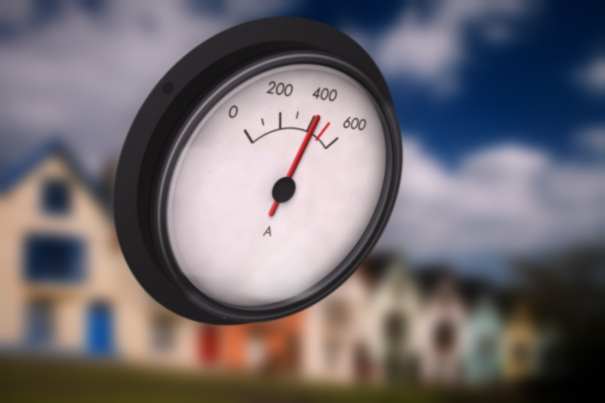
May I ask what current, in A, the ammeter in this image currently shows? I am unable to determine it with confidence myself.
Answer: 400 A
